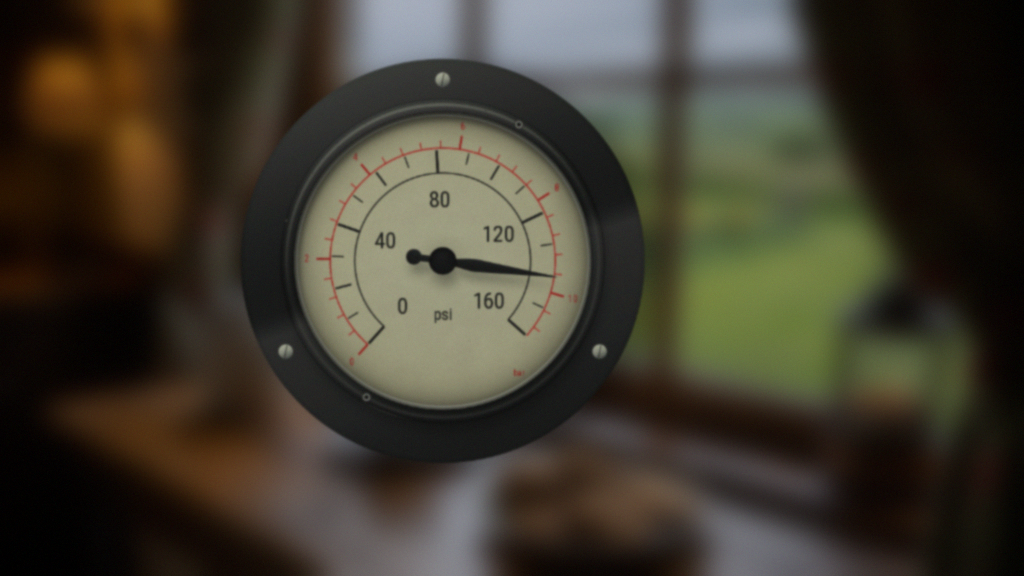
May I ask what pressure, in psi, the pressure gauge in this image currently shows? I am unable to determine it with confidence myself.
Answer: 140 psi
